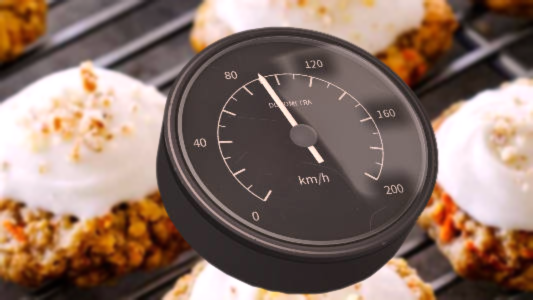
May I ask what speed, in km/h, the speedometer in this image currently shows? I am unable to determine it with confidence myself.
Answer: 90 km/h
